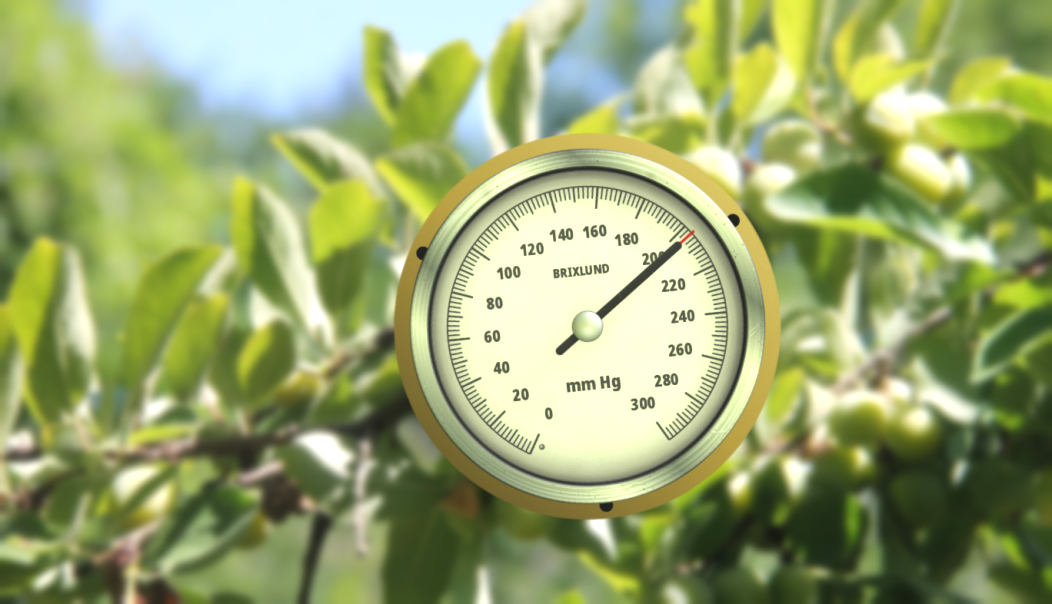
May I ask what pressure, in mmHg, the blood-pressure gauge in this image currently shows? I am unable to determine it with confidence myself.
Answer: 204 mmHg
